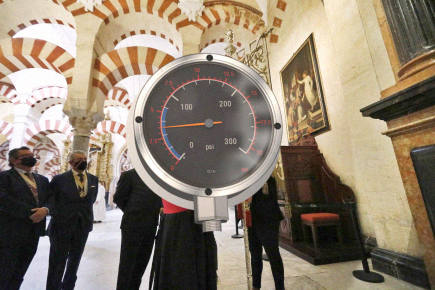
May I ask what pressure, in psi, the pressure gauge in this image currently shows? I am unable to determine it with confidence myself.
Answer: 50 psi
